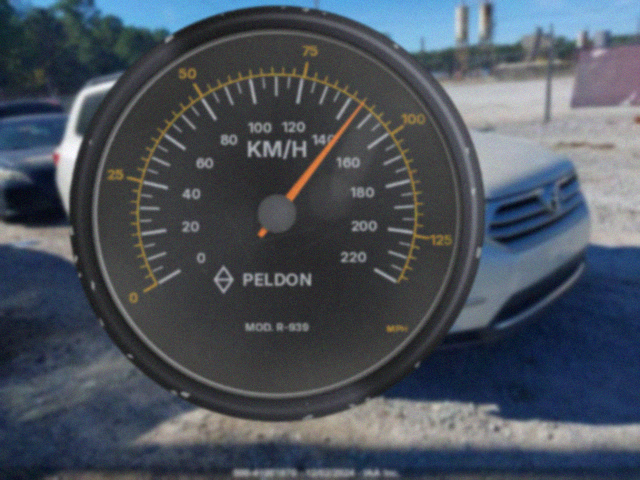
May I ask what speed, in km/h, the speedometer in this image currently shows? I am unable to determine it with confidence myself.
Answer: 145 km/h
